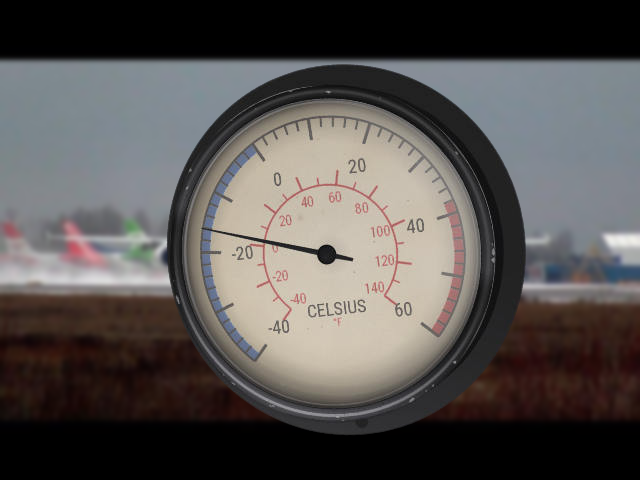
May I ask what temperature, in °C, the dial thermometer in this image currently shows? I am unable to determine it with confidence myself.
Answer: -16 °C
